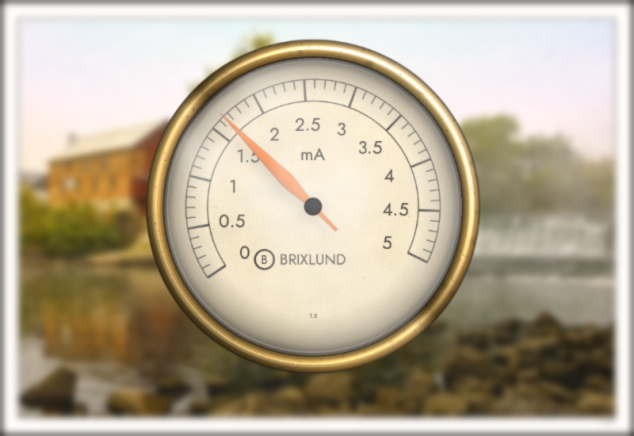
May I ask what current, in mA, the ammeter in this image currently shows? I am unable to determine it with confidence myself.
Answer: 1.65 mA
